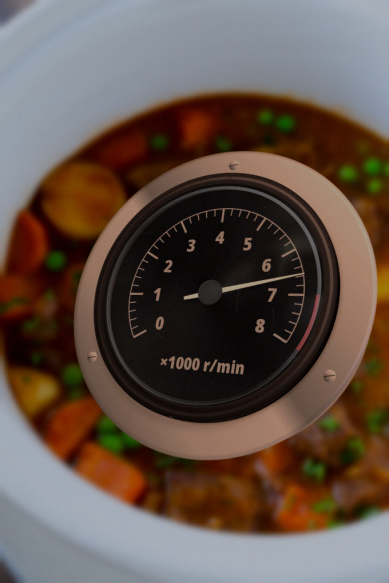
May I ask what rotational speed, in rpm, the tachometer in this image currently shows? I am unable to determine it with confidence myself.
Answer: 6600 rpm
